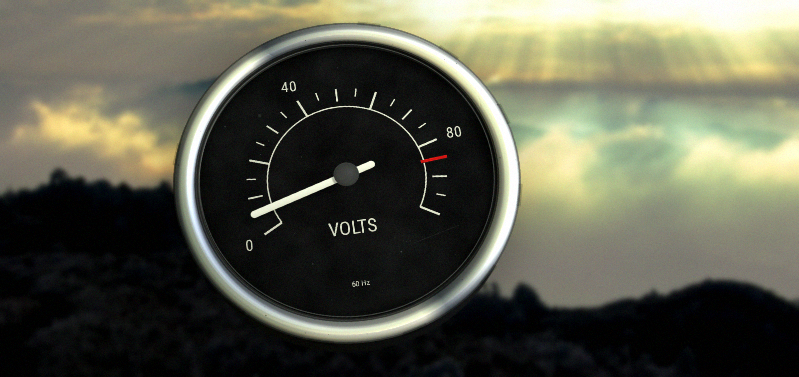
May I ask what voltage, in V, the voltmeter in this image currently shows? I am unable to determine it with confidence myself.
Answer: 5 V
